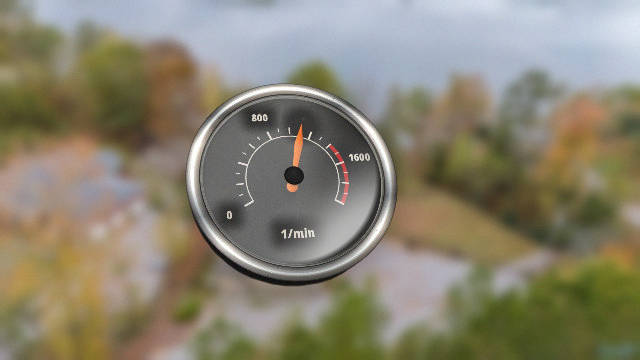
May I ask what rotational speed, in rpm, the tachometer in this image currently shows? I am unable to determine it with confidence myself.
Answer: 1100 rpm
